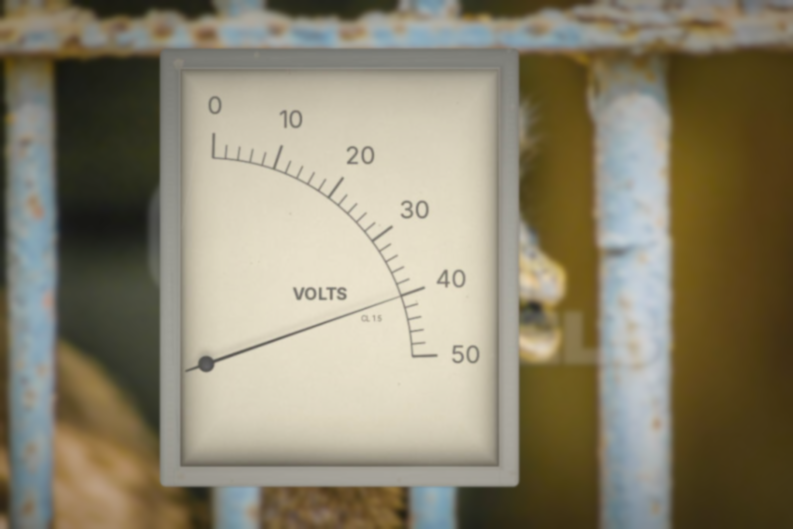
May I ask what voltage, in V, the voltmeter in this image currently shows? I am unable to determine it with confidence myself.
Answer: 40 V
